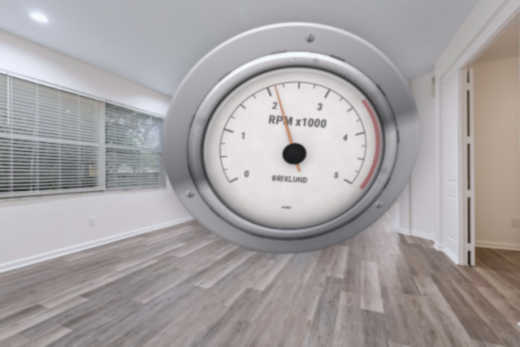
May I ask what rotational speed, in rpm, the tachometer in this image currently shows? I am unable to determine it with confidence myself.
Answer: 2125 rpm
